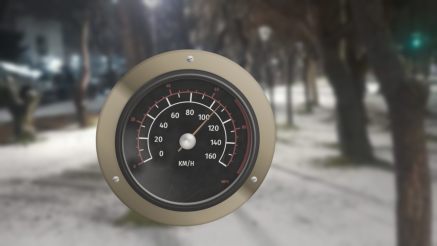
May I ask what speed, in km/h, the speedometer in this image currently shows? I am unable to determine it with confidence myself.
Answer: 105 km/h
